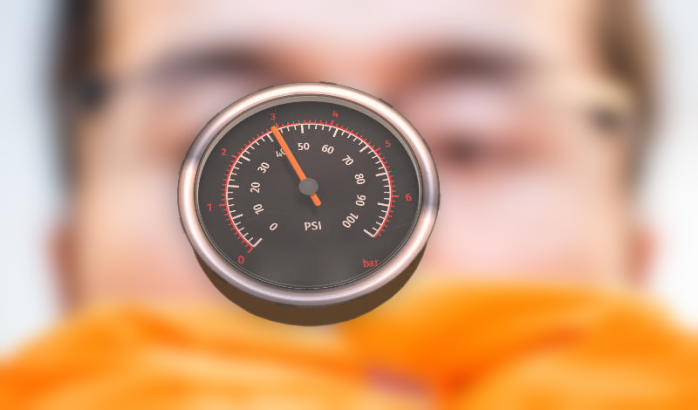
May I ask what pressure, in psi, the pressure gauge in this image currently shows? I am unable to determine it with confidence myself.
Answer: 42 psi
